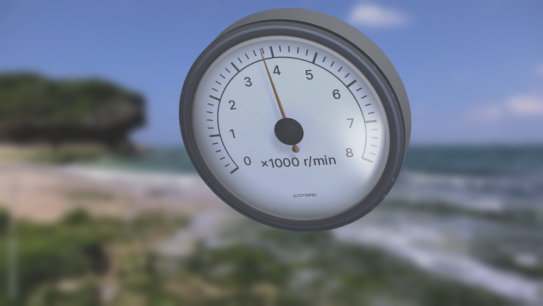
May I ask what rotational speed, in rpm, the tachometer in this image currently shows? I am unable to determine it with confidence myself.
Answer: 3800 rpm
